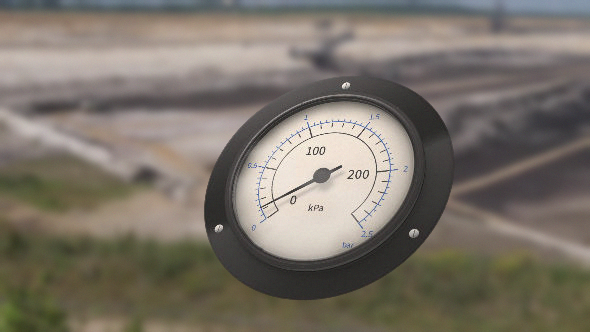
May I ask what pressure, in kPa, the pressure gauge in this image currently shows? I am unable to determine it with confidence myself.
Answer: 10 kPa
